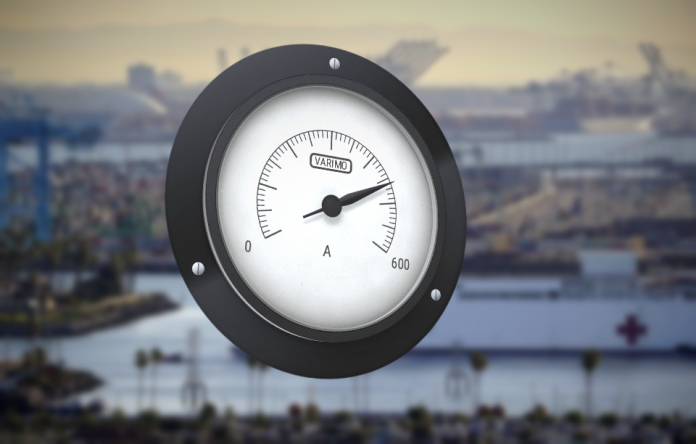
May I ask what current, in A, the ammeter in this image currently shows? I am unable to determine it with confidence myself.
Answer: 460 A
